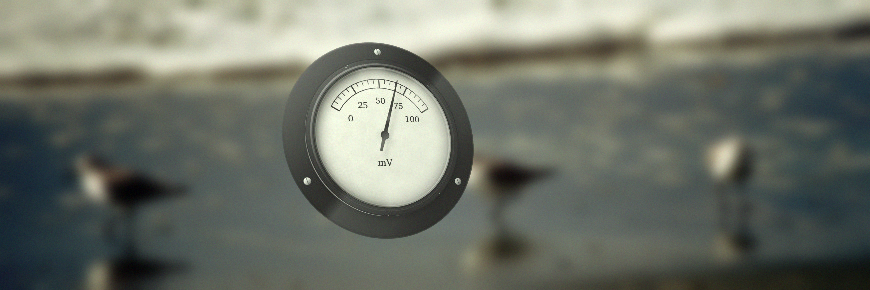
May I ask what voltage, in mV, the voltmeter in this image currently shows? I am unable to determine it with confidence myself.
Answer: 65 mV
